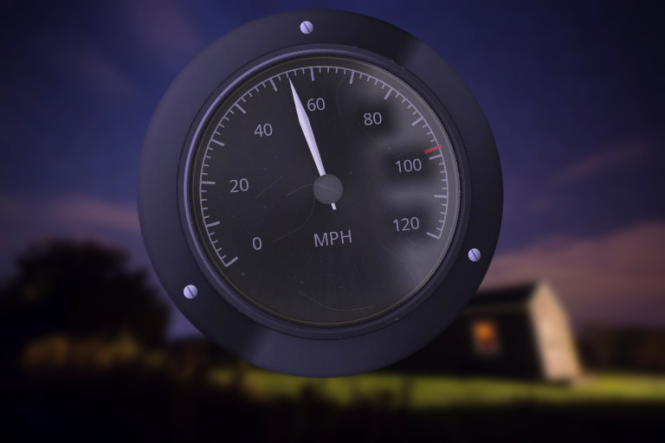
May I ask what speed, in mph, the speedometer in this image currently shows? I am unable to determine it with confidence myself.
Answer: 54 mph
